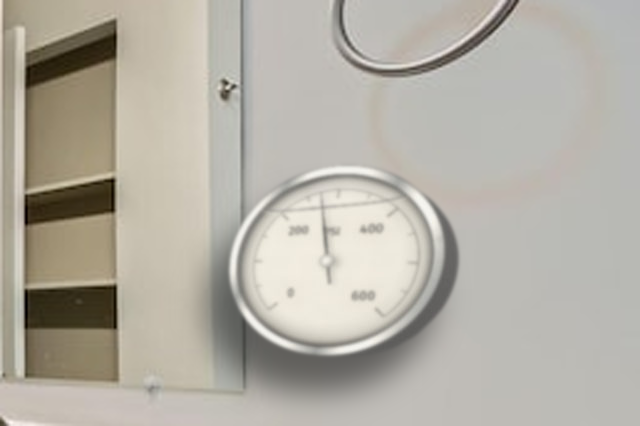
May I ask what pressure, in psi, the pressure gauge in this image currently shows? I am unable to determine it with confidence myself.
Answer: 275 psi
